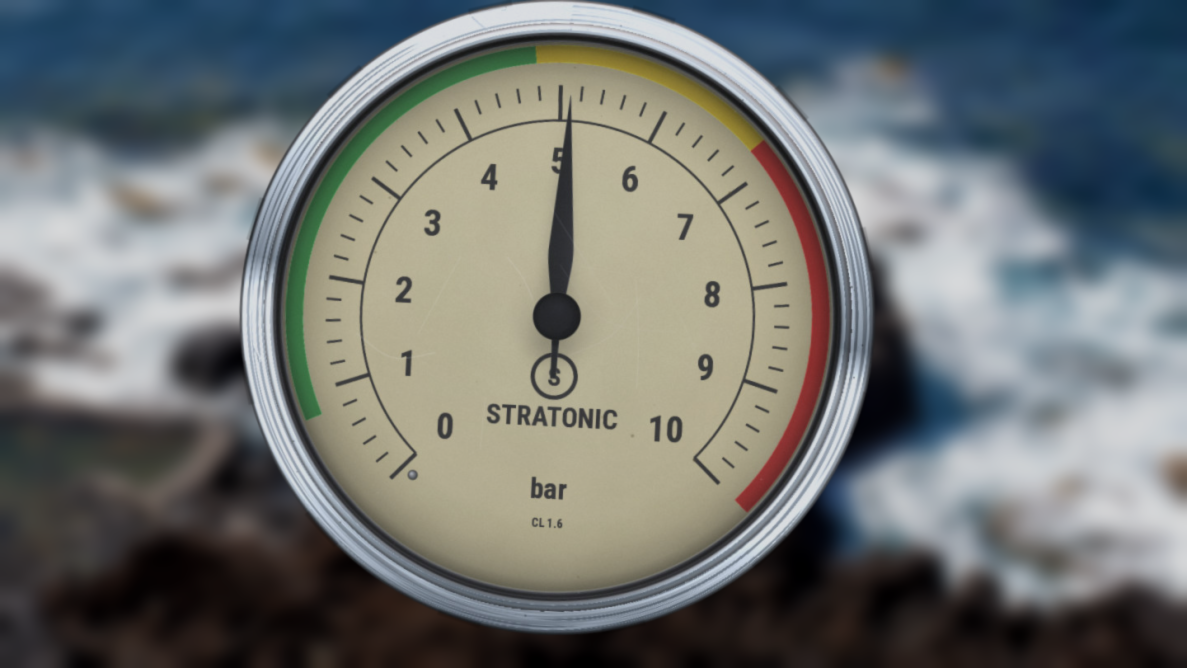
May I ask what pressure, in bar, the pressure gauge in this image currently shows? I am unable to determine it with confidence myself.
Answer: 5.1 bar
